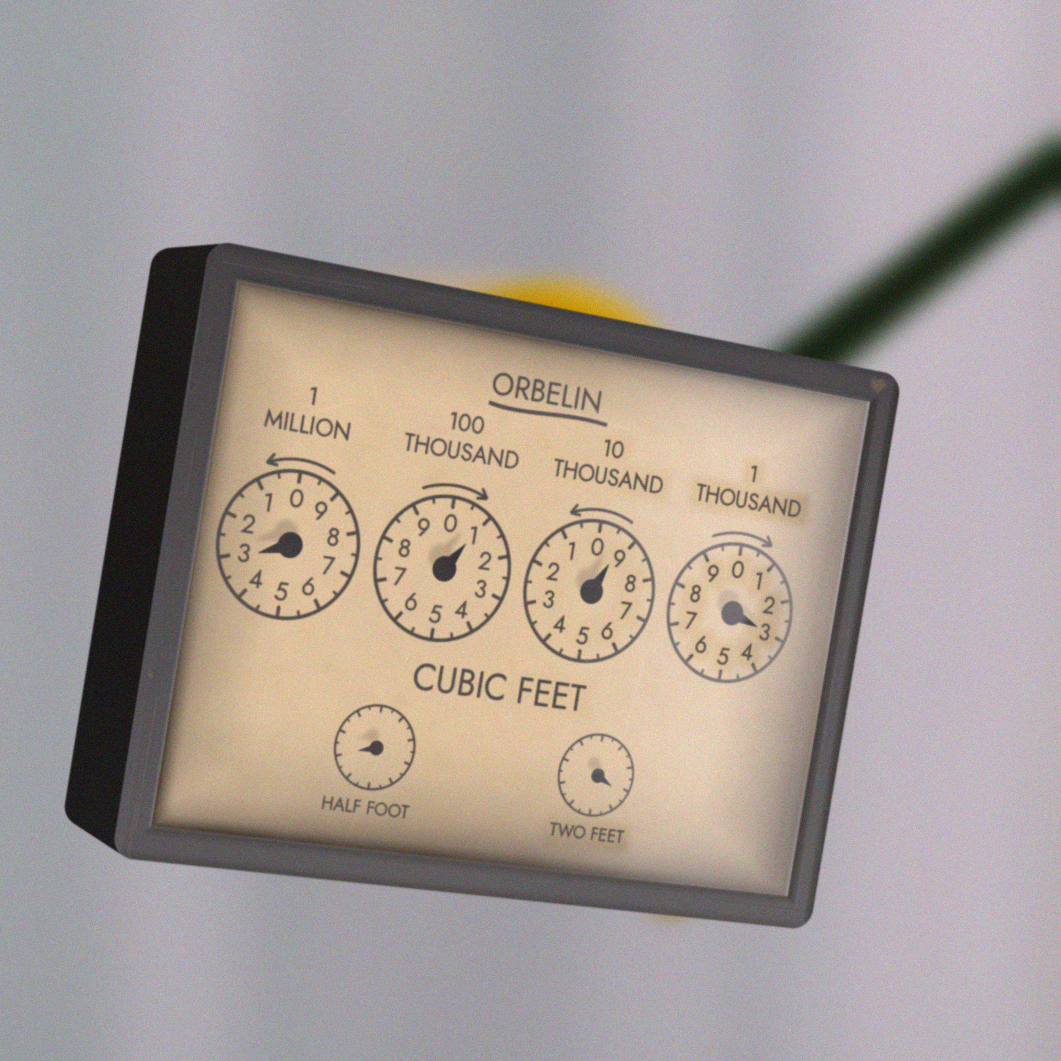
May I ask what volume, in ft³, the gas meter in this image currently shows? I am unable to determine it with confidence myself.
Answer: 309300 ft³
